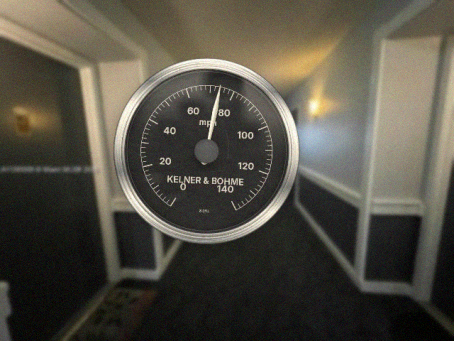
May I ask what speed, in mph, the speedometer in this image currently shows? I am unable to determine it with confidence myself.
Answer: 74 mph
